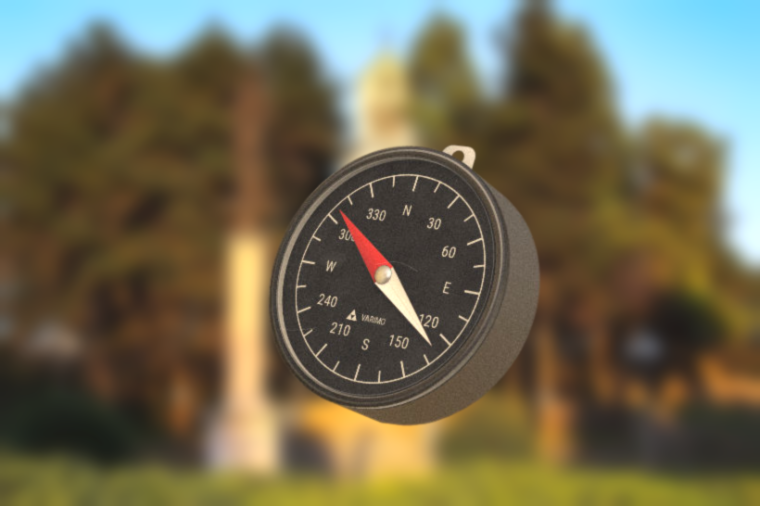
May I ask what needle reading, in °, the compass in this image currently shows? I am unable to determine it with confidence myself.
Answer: 307.5 °
